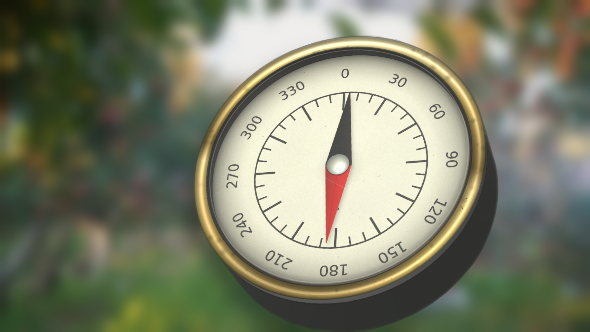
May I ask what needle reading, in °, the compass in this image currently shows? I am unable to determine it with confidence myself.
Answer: 185 °
